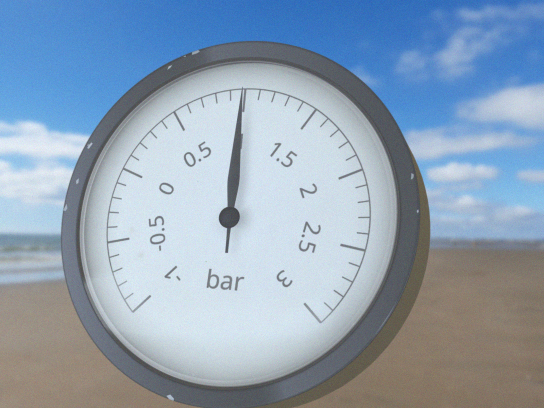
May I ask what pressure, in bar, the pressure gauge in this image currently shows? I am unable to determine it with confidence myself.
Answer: 1 bar
